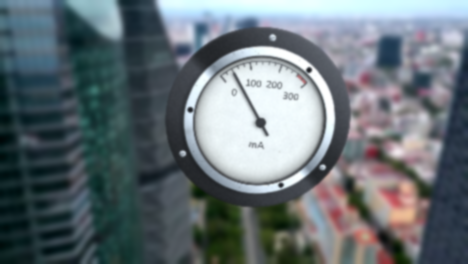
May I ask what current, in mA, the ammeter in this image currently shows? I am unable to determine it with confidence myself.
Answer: 40 mA
